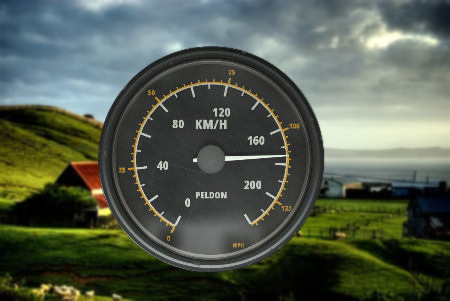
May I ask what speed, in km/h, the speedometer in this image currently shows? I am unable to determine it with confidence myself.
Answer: 175 km/h
